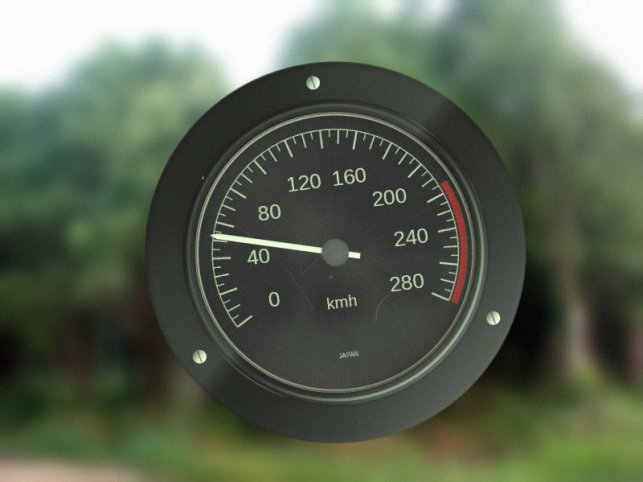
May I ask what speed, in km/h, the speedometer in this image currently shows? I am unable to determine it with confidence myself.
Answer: 52.5 km/h
